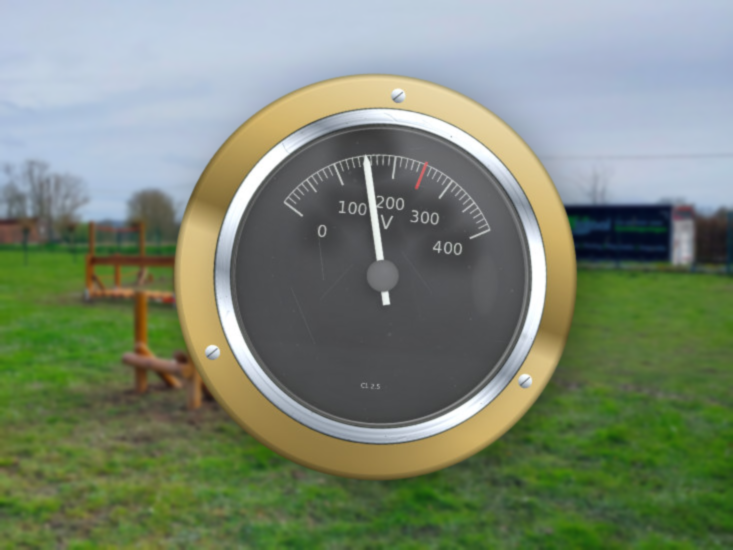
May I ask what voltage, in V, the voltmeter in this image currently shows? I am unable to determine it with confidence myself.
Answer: 150 V
